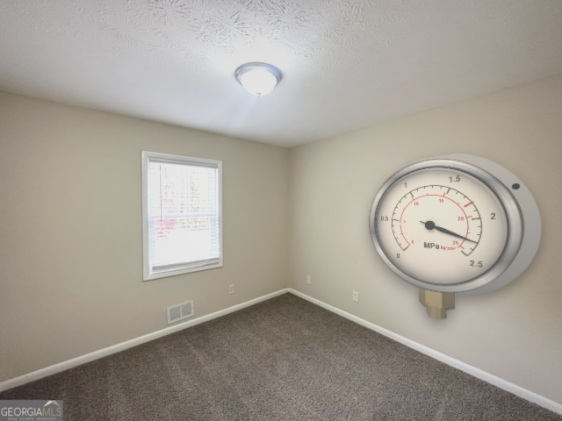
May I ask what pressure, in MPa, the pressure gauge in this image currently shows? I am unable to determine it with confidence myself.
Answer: 2.3 MPa
